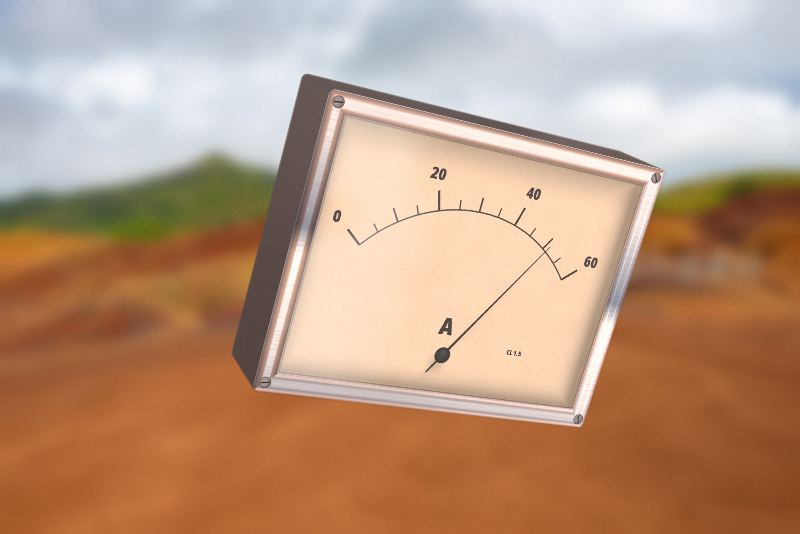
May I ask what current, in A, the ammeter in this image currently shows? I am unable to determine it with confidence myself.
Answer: 50 A
